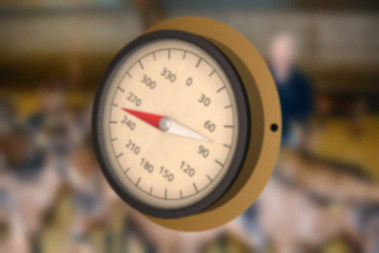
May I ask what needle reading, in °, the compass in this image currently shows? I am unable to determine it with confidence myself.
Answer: 255 °
